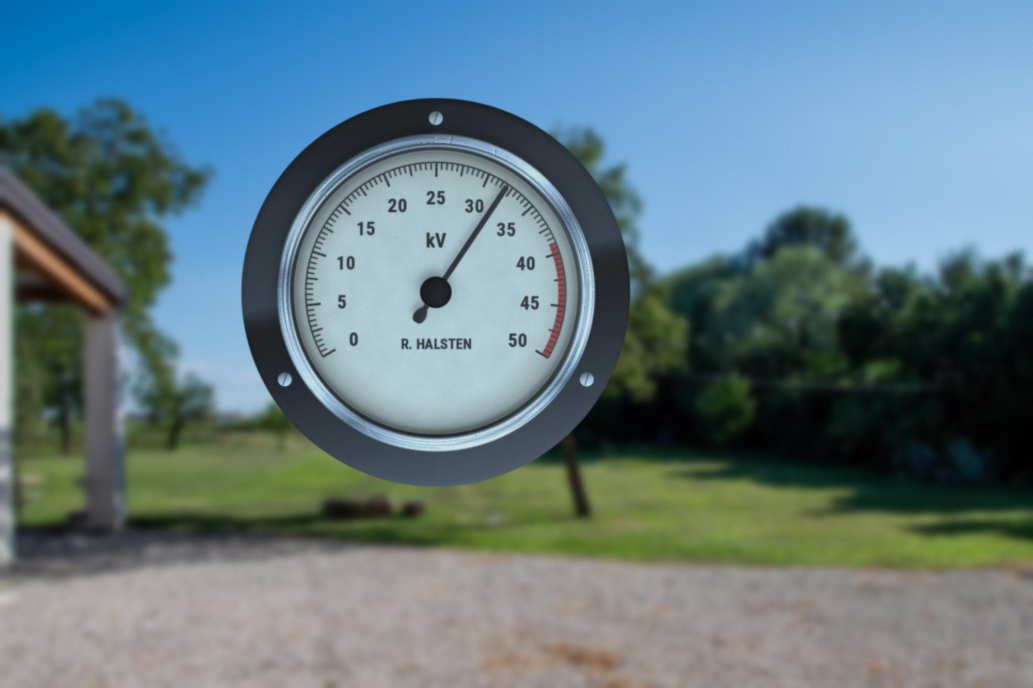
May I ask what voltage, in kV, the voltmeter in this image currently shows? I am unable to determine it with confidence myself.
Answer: 32 kV
